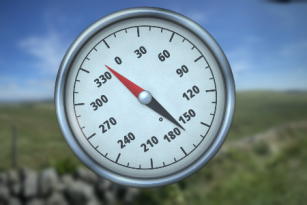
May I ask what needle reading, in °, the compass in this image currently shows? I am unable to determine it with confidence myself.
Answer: 345 °
